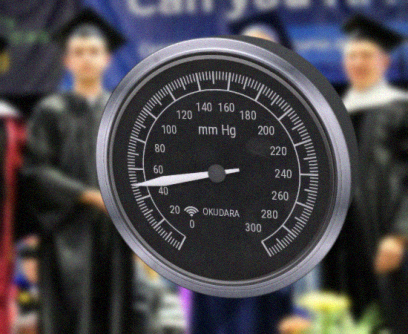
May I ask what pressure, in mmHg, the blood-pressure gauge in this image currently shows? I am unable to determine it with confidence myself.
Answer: 50 mmHg
